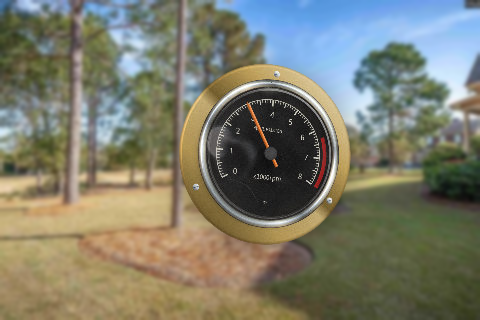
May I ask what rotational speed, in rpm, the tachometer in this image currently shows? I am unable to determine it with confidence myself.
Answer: 3000 rpm
